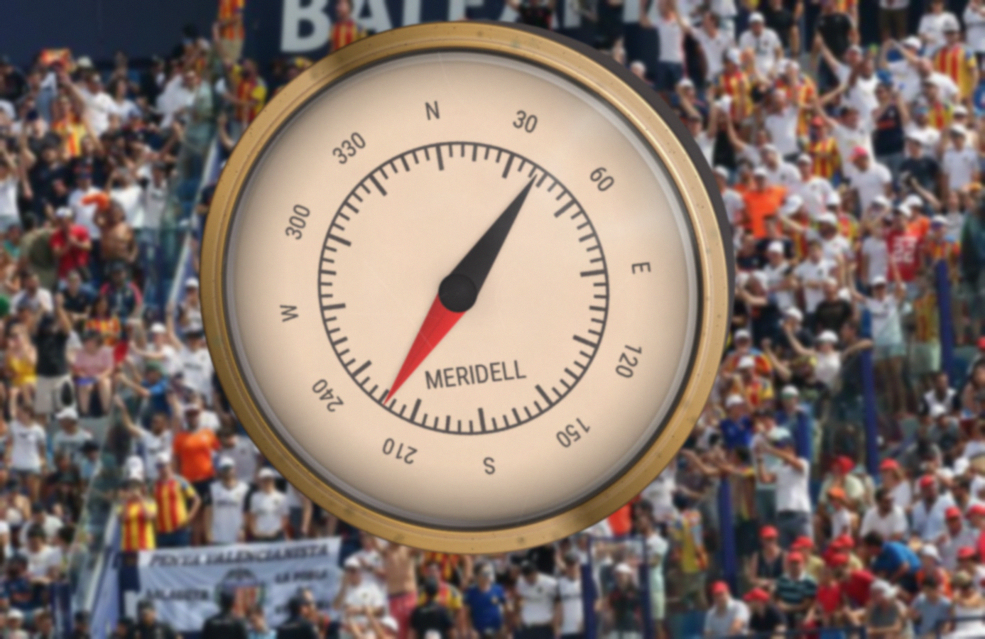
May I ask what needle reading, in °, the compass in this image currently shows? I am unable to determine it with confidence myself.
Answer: 222.5 °
